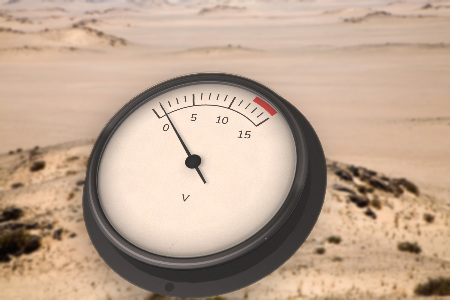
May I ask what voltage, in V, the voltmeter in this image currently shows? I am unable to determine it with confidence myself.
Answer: 1 V
